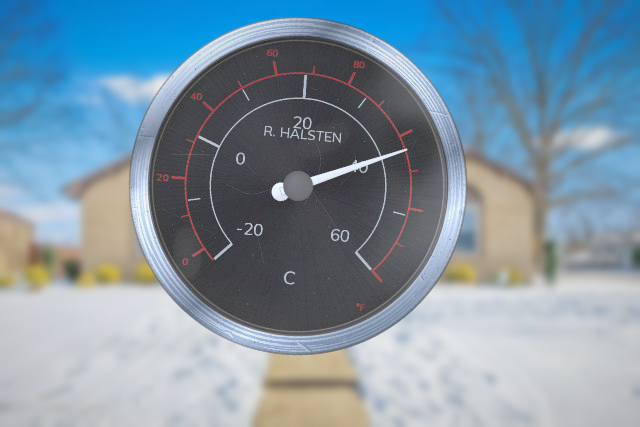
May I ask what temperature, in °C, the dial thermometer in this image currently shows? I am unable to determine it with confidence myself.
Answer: 40 °C
